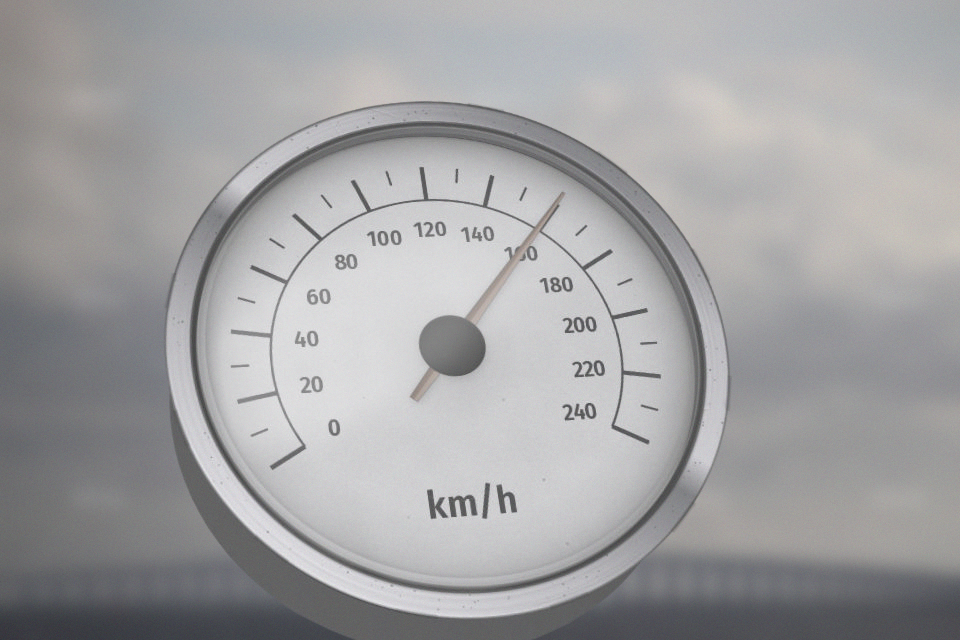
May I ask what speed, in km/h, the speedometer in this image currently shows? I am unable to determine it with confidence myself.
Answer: 160 km/h
